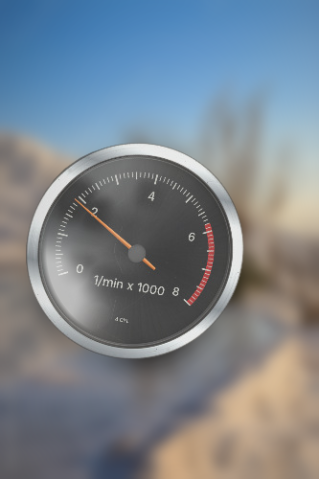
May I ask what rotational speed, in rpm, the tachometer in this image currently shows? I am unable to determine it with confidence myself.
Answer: 1900 rpm
